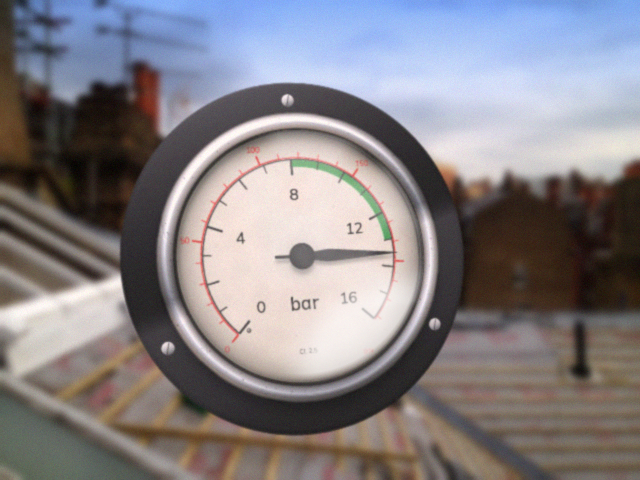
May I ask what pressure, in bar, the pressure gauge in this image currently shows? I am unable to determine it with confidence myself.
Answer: 13.5 bar
